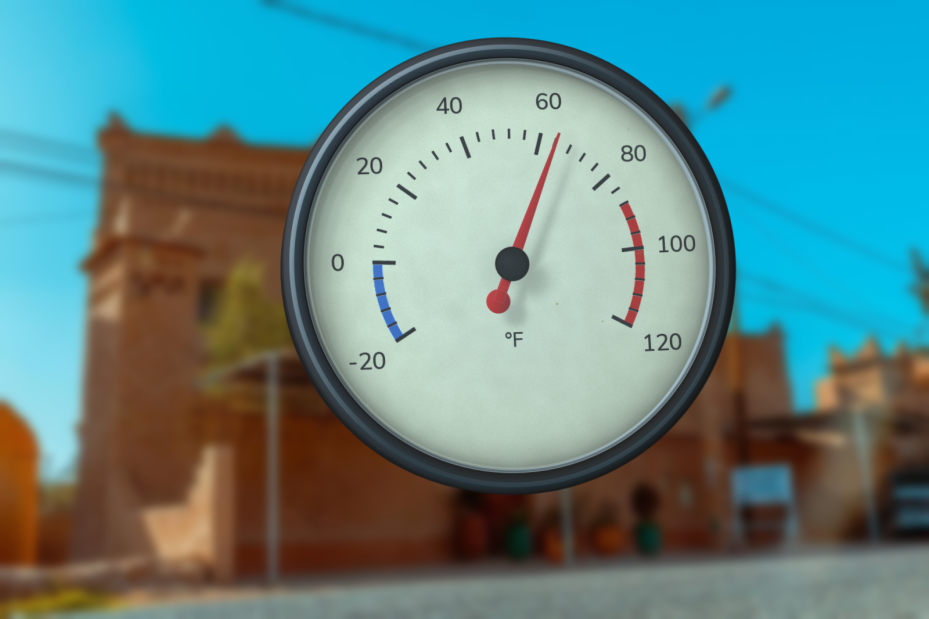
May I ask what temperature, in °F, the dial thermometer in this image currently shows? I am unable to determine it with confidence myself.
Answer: 64 °F
